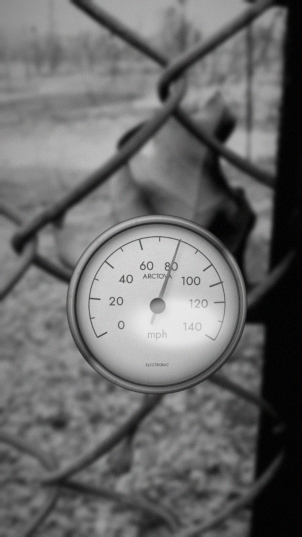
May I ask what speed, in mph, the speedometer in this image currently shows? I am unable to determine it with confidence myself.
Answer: 80 mph
